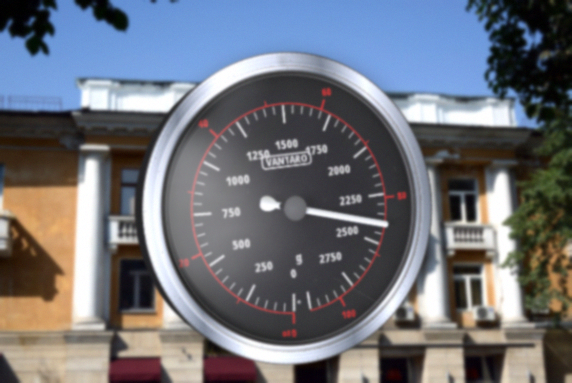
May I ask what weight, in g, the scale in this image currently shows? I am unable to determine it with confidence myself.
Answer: 2400 g
